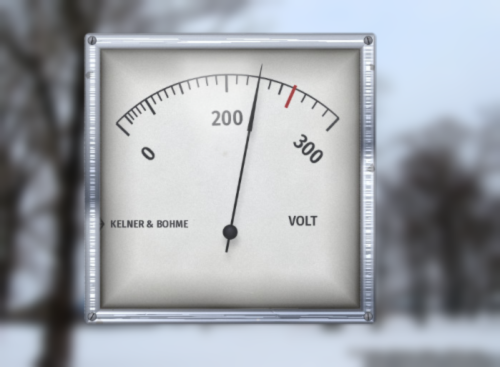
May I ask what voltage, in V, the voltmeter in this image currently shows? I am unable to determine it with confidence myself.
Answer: 230 V
